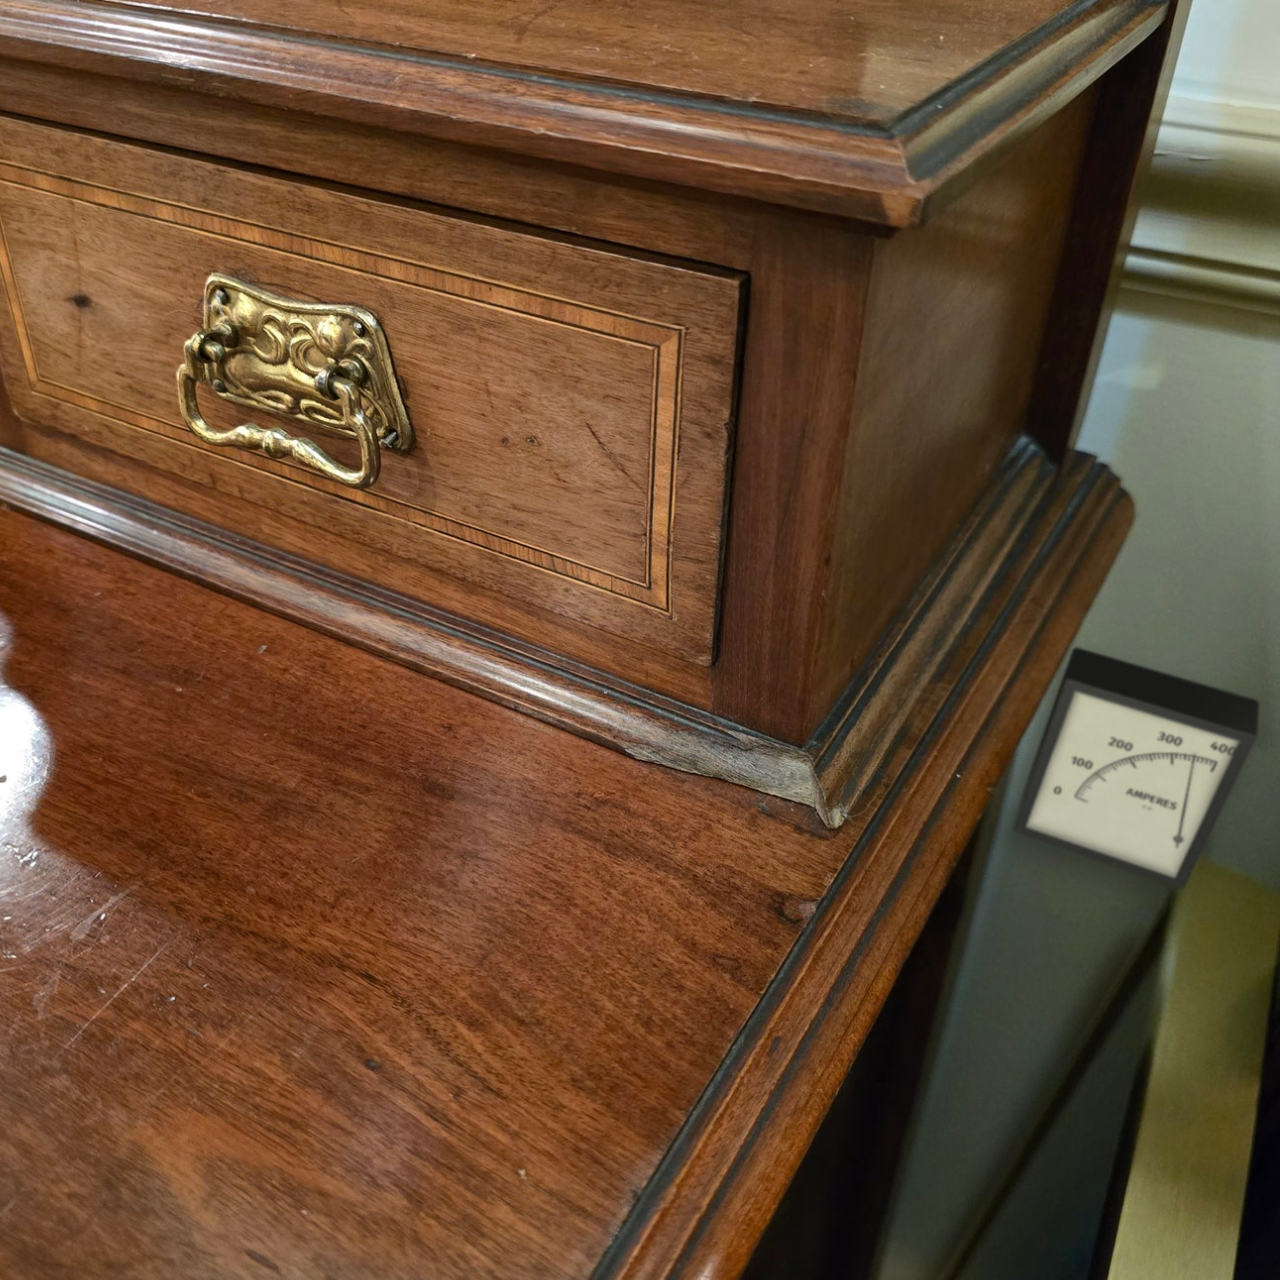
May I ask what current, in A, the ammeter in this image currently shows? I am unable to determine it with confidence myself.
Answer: 350 A
